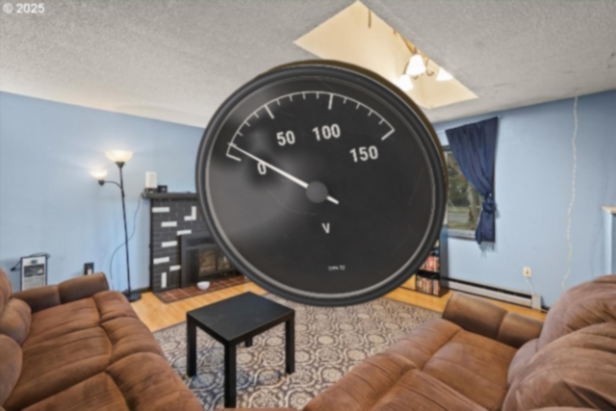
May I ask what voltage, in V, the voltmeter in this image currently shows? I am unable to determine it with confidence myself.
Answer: 10 V
